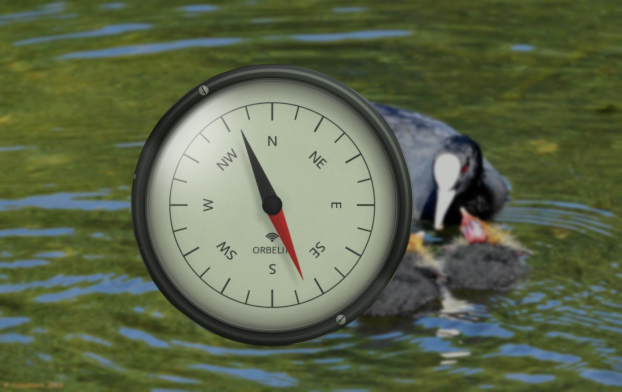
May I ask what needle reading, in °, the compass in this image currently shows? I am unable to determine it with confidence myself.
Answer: 157.5 °
